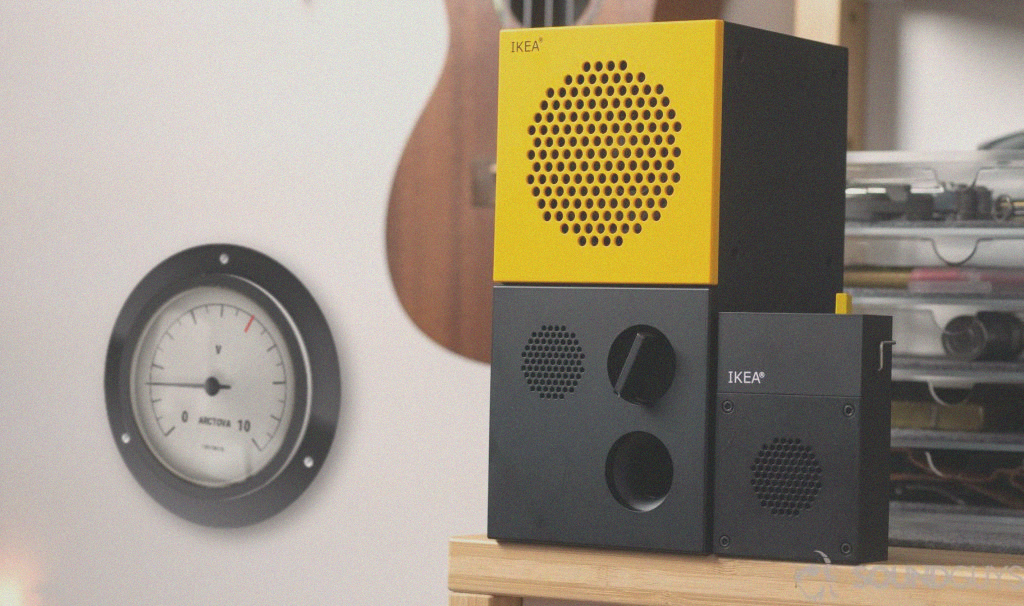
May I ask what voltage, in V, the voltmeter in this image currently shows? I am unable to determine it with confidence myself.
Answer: 1.5 V
